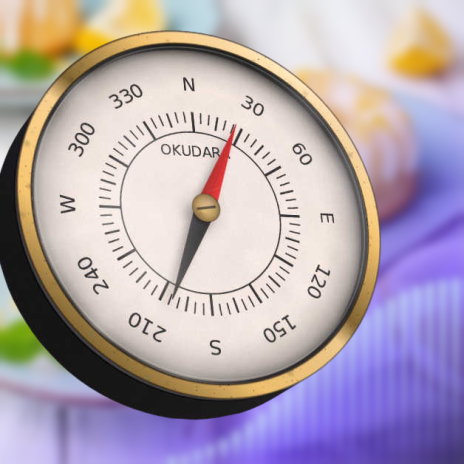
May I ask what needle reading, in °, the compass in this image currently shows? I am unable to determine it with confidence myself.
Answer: 25 °
